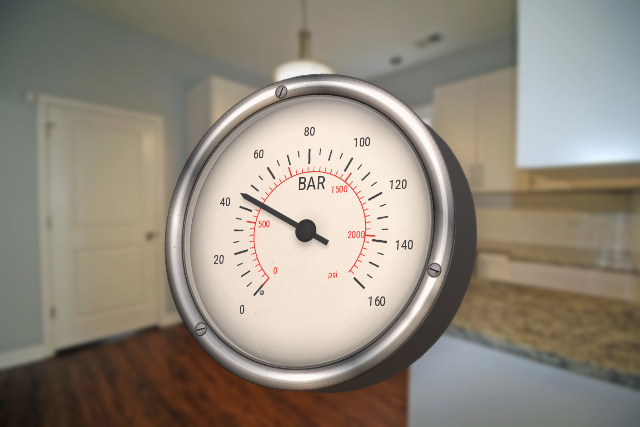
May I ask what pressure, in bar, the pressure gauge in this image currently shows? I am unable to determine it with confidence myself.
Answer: 45 bar
